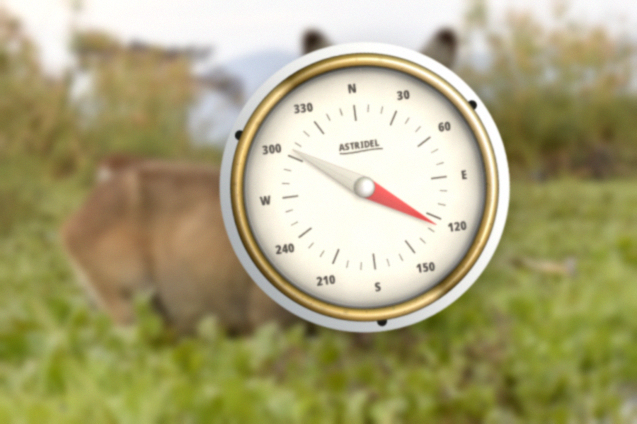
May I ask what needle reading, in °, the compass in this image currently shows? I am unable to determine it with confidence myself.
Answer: 125 °
